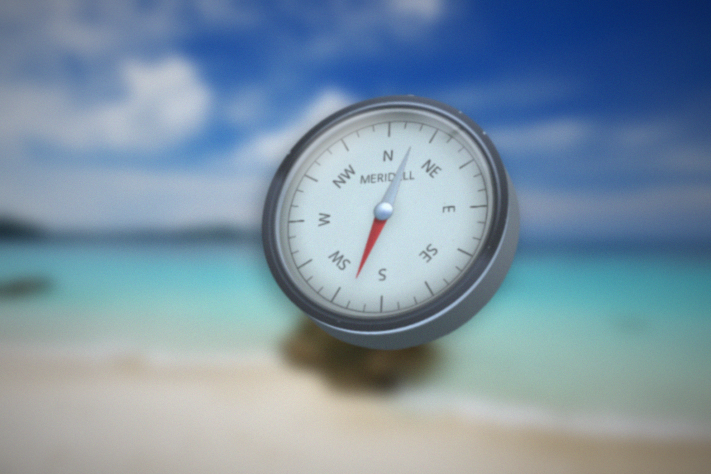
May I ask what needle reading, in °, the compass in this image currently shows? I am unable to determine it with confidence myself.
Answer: 200 °
